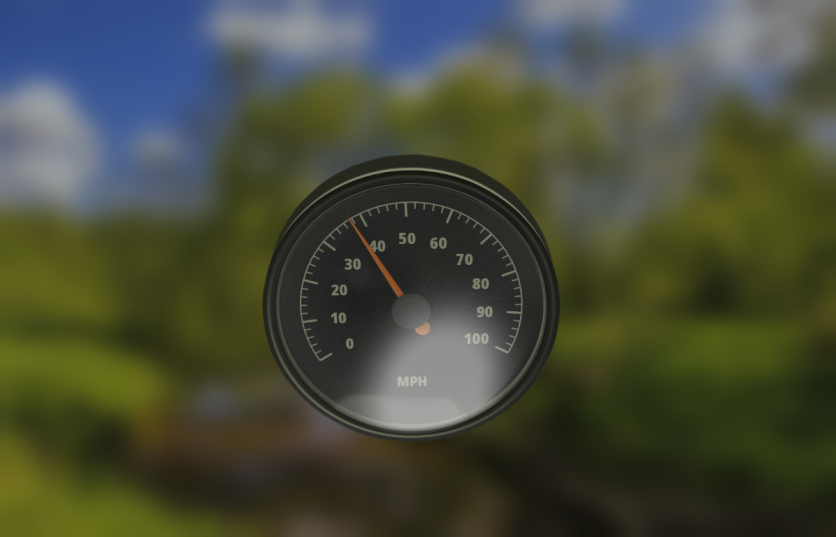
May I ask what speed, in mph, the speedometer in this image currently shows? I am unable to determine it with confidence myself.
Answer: 38 mph
